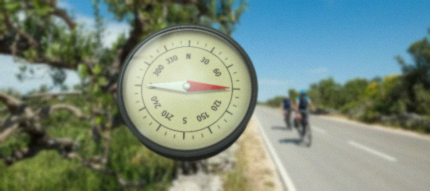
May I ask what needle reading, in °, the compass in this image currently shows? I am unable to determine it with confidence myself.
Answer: 90 °
